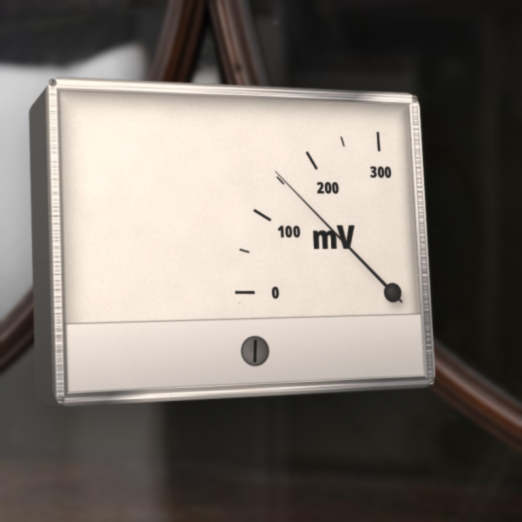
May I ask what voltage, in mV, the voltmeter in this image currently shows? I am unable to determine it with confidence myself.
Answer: 150 mV
